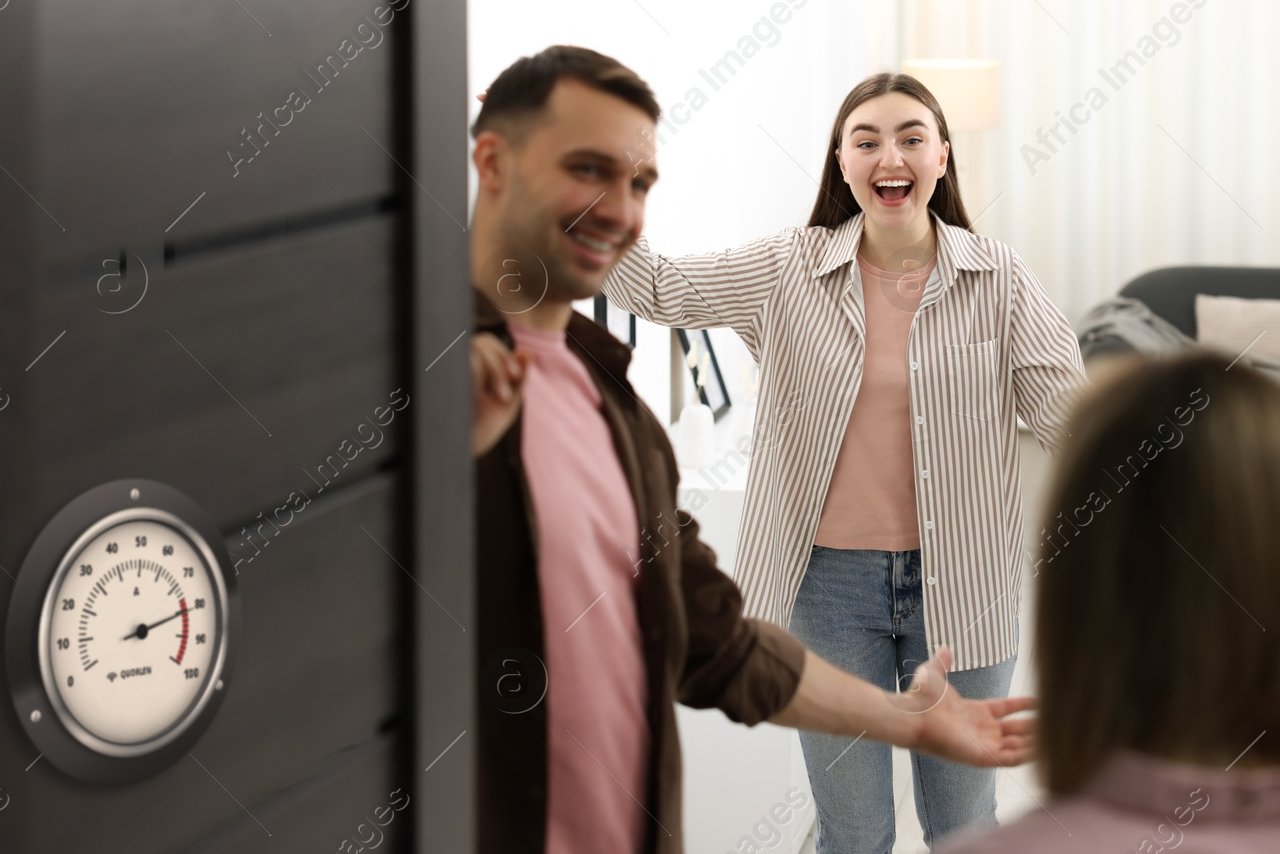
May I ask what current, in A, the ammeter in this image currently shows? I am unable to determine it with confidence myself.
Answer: 80 A
